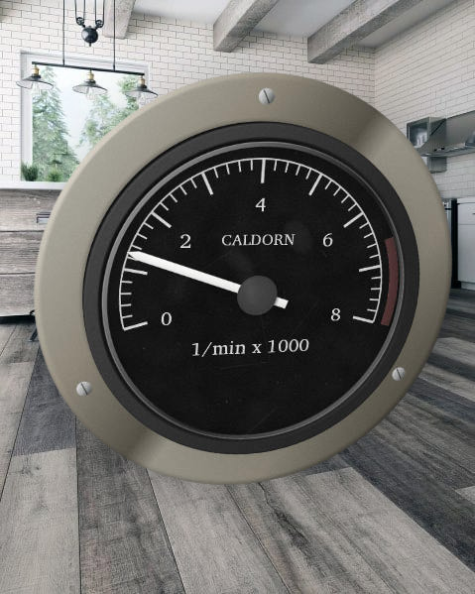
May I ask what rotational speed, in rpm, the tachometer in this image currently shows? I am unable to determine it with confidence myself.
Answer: 1300 rpm
